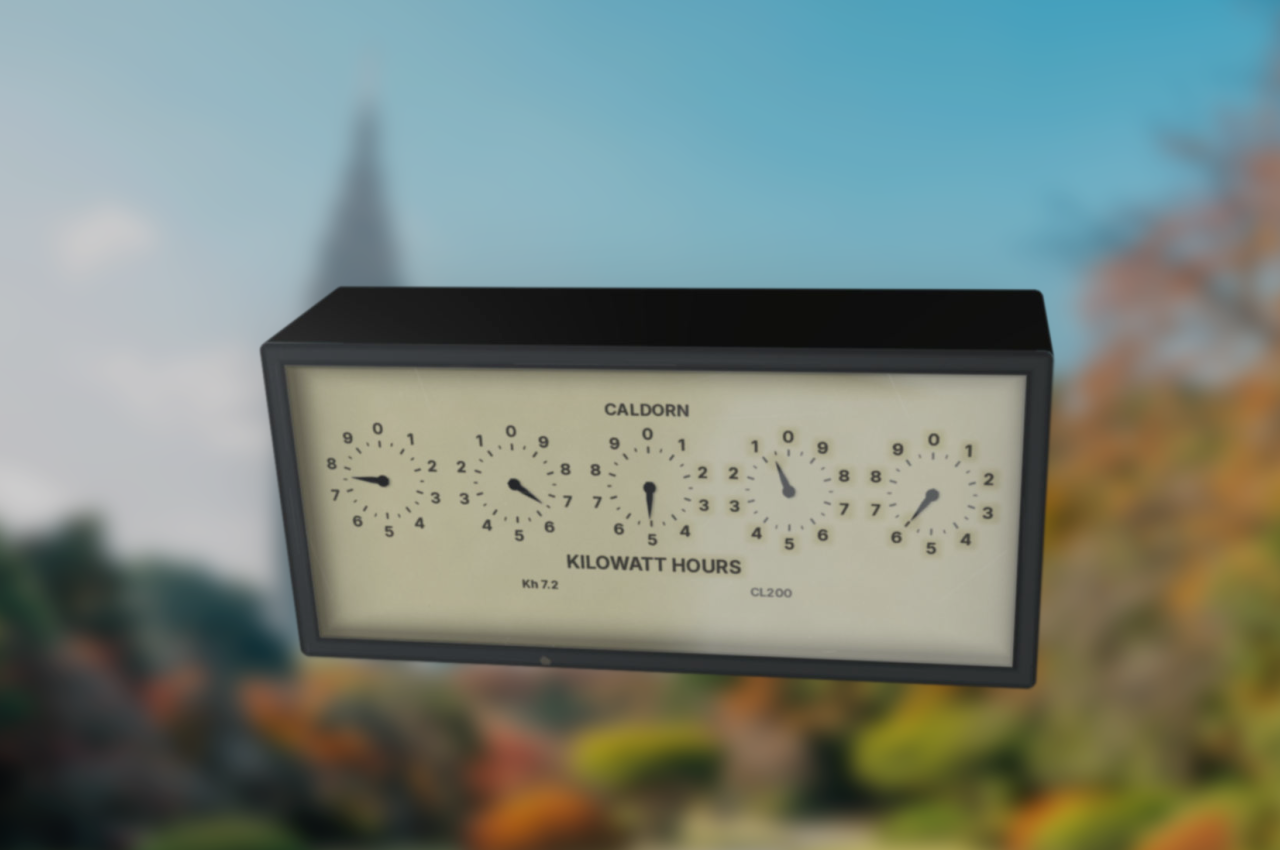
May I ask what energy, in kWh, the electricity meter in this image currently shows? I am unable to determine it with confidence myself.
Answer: 76506 kWh
